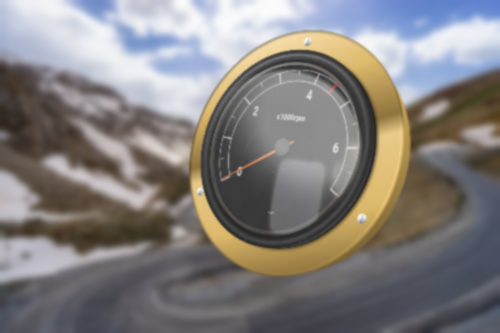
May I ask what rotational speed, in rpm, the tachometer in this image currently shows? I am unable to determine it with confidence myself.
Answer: 0 rpm
